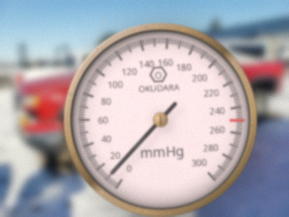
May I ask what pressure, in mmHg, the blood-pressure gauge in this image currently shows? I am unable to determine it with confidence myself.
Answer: 10 mmHg
